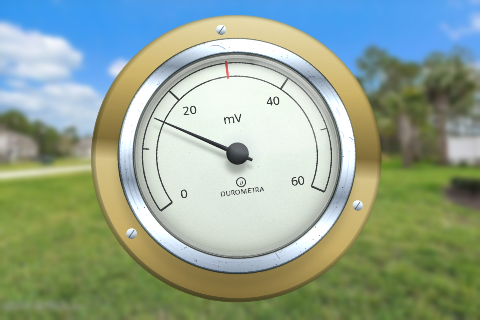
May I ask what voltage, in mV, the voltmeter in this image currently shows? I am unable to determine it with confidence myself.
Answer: 15 mV
